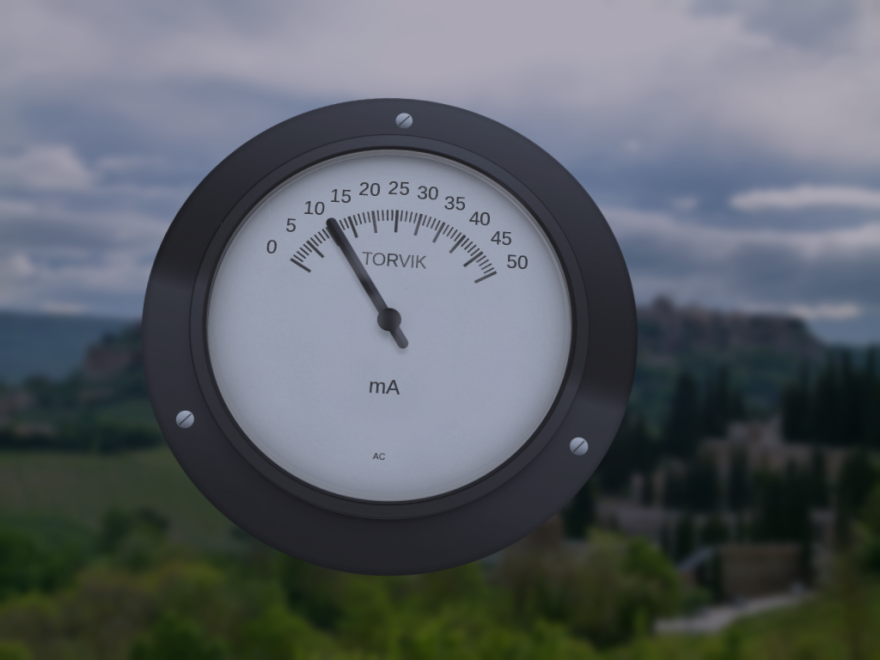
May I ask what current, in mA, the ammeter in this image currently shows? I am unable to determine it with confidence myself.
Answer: 11 mA
